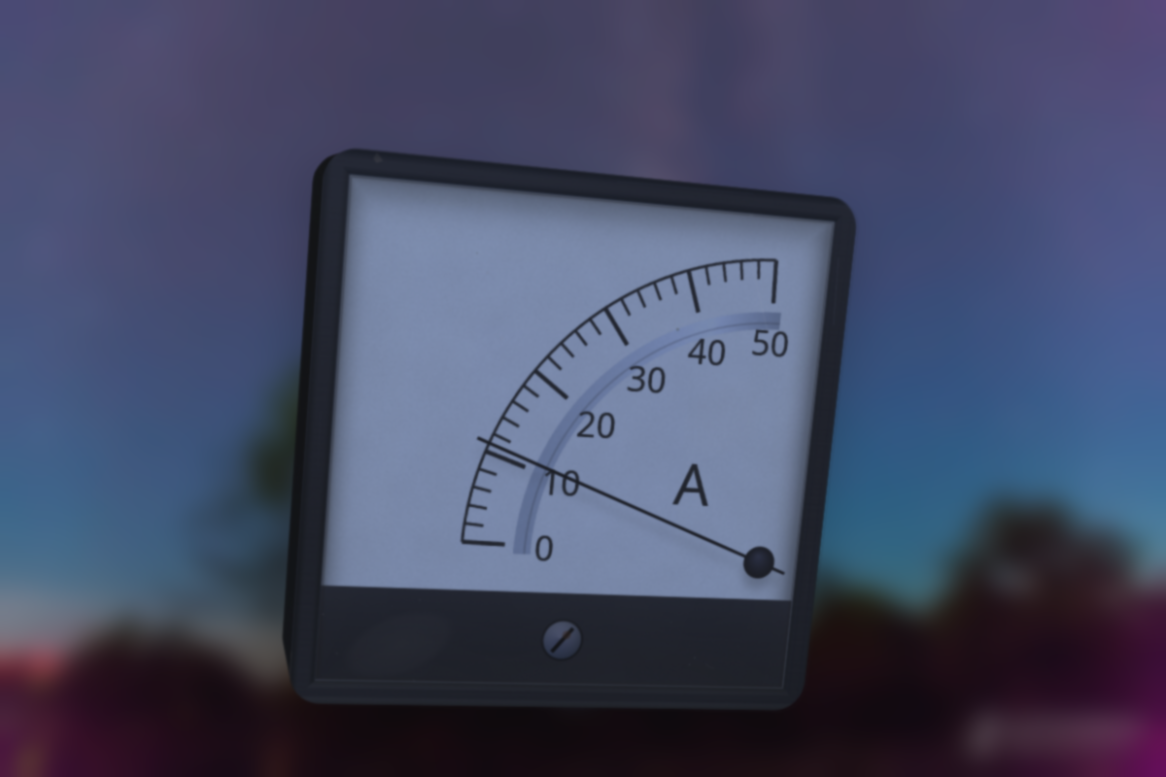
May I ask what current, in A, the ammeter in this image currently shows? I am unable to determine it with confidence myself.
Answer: 11 A
